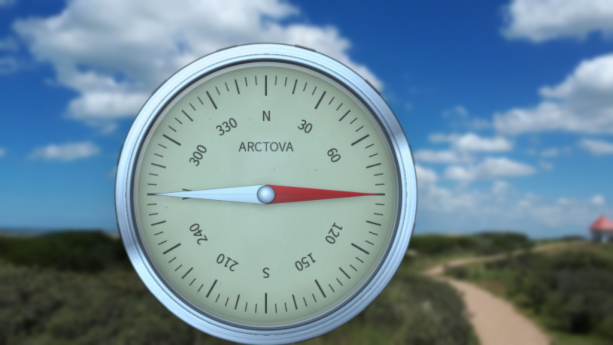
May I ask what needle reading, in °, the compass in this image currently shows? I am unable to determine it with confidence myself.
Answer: 90 °
